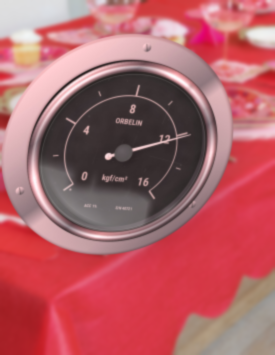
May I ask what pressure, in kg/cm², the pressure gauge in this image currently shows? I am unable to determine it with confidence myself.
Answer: 12 kg/cm²
